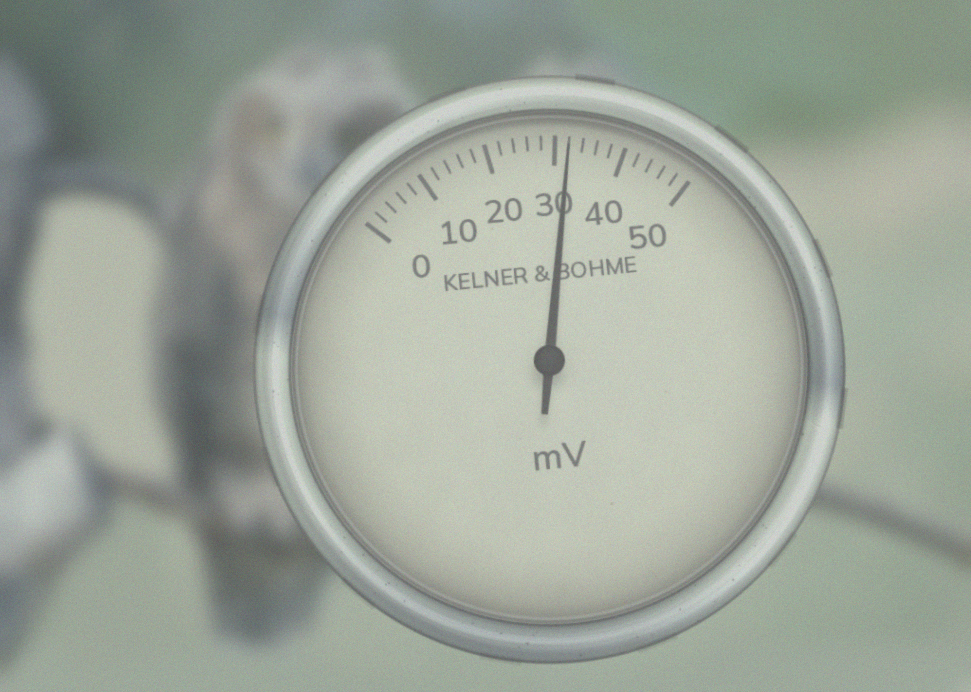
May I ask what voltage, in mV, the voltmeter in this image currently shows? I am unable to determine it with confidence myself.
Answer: 32 mV
